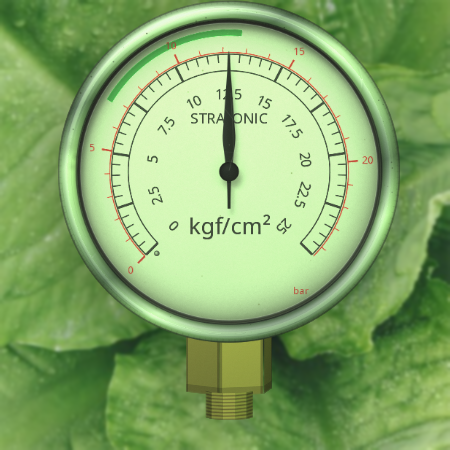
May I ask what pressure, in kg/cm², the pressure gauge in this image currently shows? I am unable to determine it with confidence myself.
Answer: 12.5 kg/cm²
